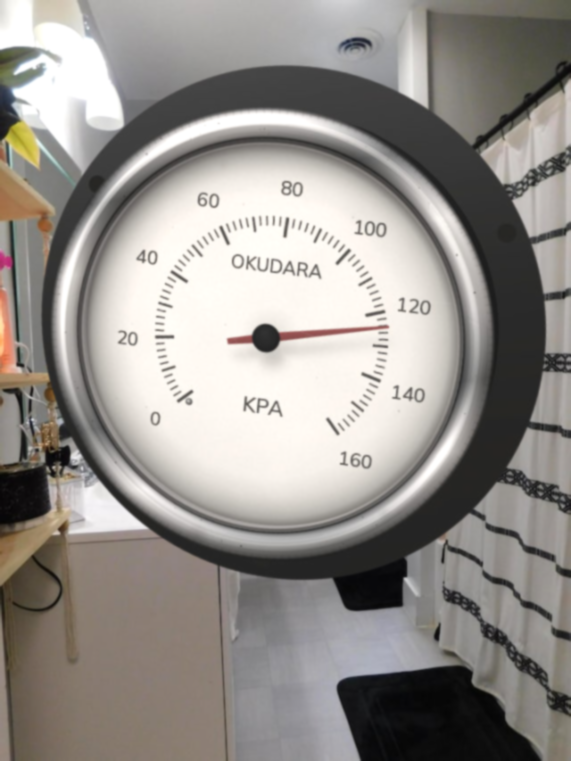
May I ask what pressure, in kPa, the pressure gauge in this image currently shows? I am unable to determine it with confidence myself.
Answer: 124 kPa
